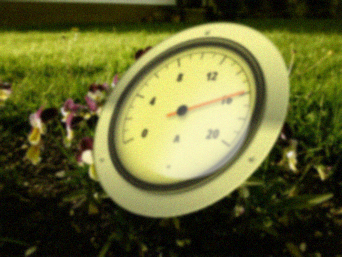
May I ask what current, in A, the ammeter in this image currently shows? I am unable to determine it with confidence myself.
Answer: 16 A
